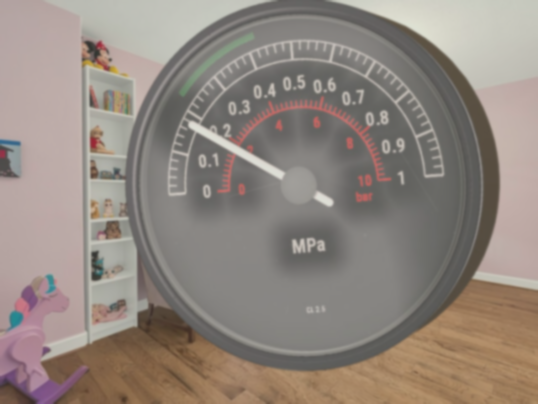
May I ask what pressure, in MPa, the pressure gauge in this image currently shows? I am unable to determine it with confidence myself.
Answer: 0.18 MPa
